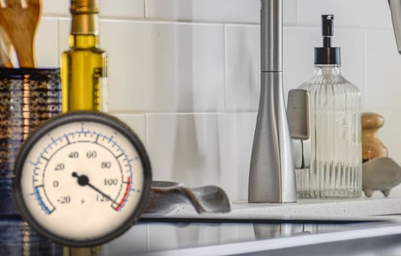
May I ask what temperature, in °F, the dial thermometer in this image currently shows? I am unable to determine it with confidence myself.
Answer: 116 °F
